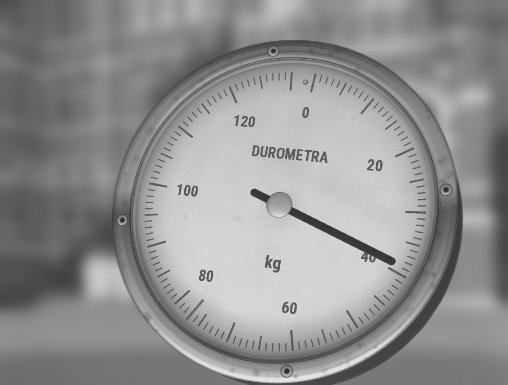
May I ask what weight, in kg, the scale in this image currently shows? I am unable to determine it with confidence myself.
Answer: 39 kg
